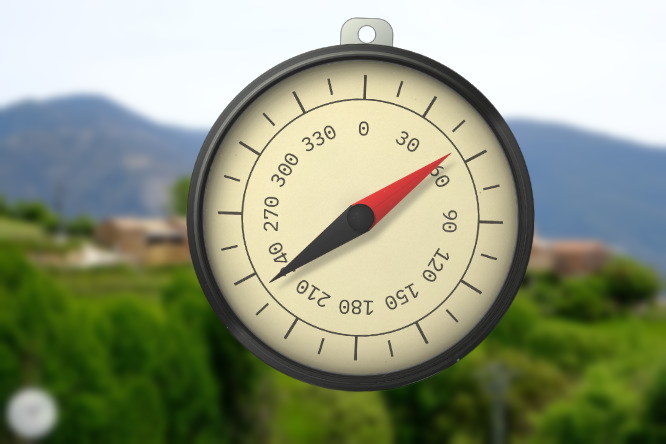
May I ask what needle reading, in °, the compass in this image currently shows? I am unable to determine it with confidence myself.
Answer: 52.5 °
